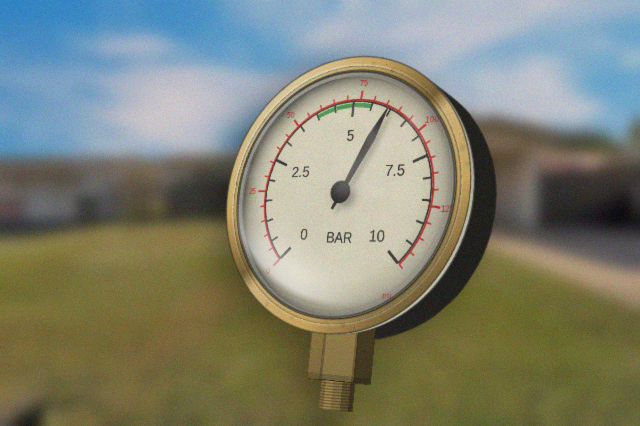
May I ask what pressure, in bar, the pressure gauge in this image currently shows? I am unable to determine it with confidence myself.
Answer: 6 bar
